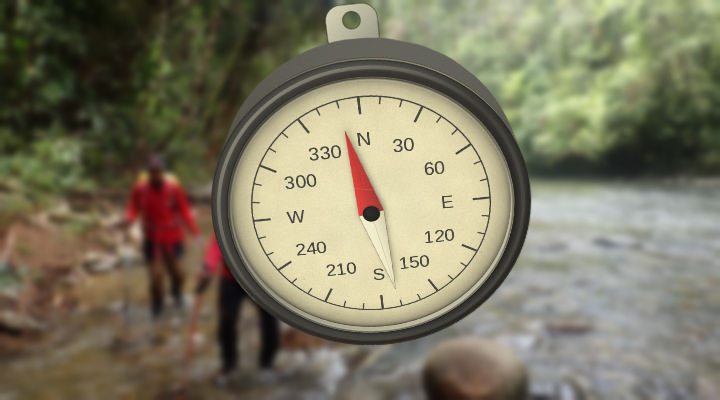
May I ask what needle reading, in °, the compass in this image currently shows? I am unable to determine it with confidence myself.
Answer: 350 °
